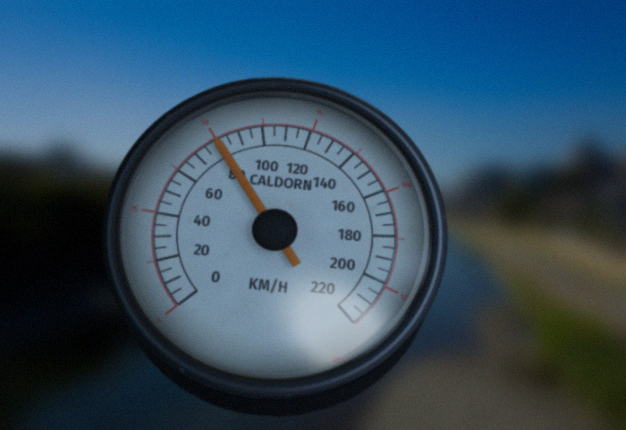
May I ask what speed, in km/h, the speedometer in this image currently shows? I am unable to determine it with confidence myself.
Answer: 80 km/h
